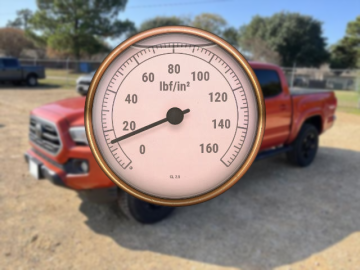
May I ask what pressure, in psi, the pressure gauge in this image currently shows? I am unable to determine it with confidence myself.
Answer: 14 psi
